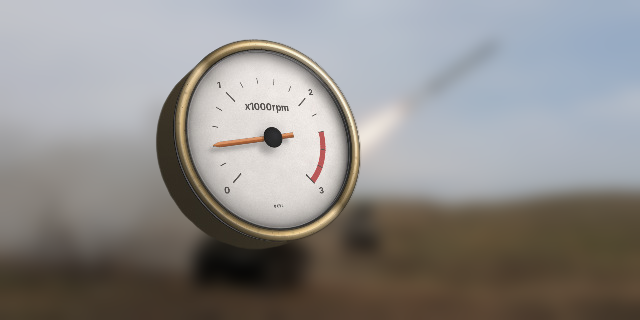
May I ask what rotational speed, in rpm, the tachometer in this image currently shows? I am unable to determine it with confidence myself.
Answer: 400 rpm
